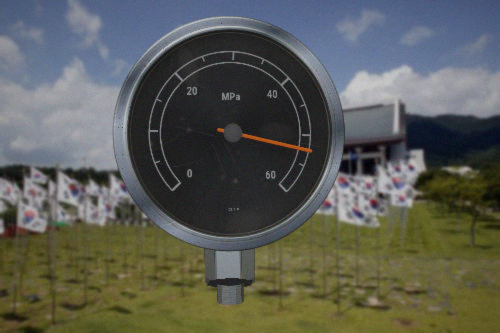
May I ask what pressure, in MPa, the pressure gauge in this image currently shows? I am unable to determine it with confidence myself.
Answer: 52.5 MPa
